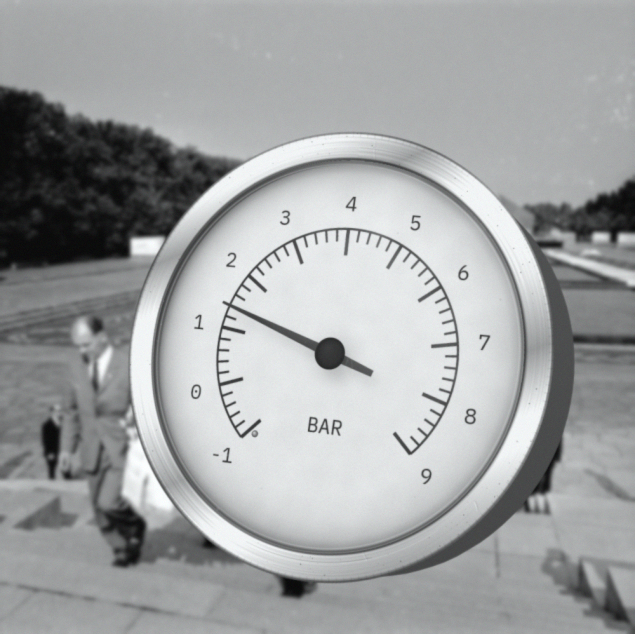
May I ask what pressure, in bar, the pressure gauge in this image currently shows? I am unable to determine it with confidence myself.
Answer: 1.4 bar
